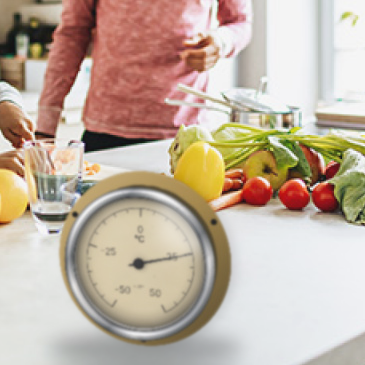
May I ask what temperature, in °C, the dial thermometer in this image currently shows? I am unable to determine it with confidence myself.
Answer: 25 °C
